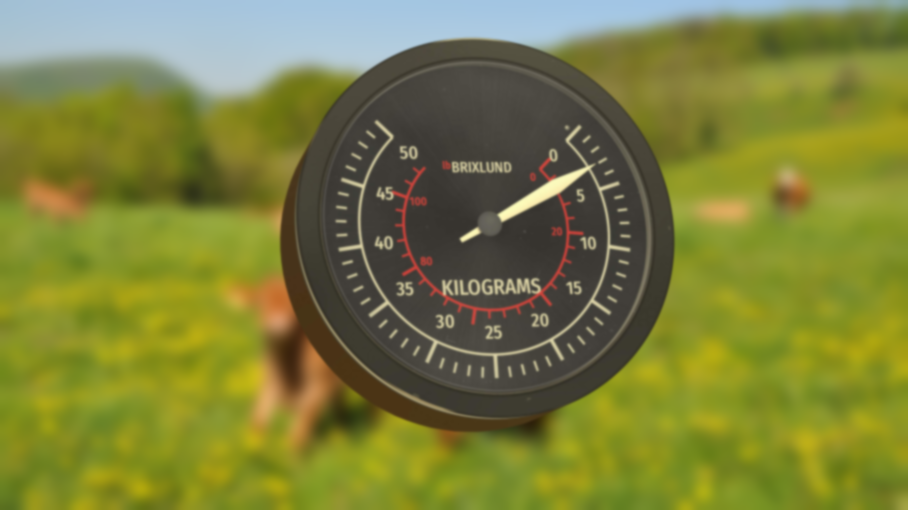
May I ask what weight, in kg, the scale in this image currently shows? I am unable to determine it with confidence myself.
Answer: 3 kg
